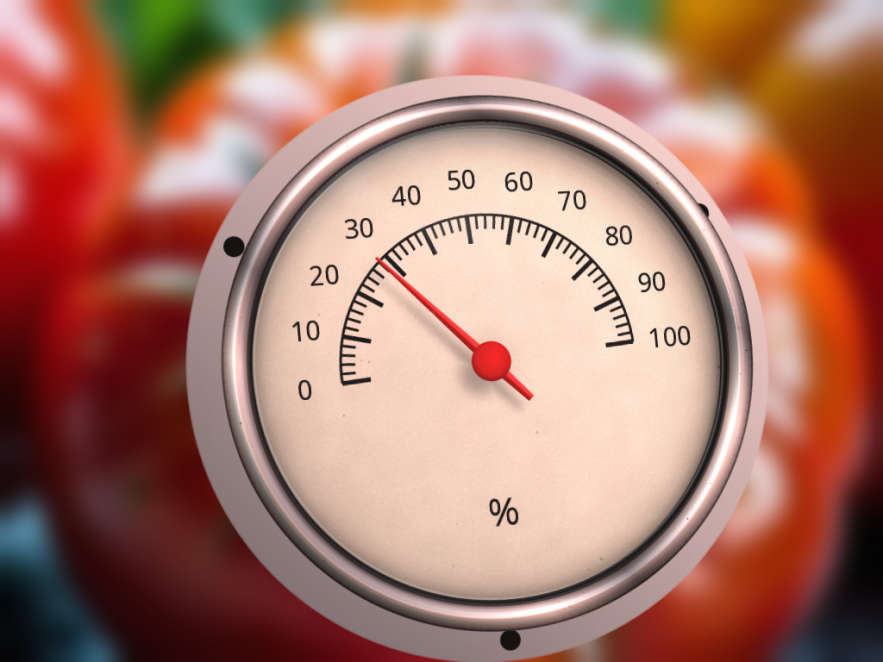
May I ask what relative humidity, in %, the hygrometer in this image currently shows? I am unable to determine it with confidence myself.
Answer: 28 %
